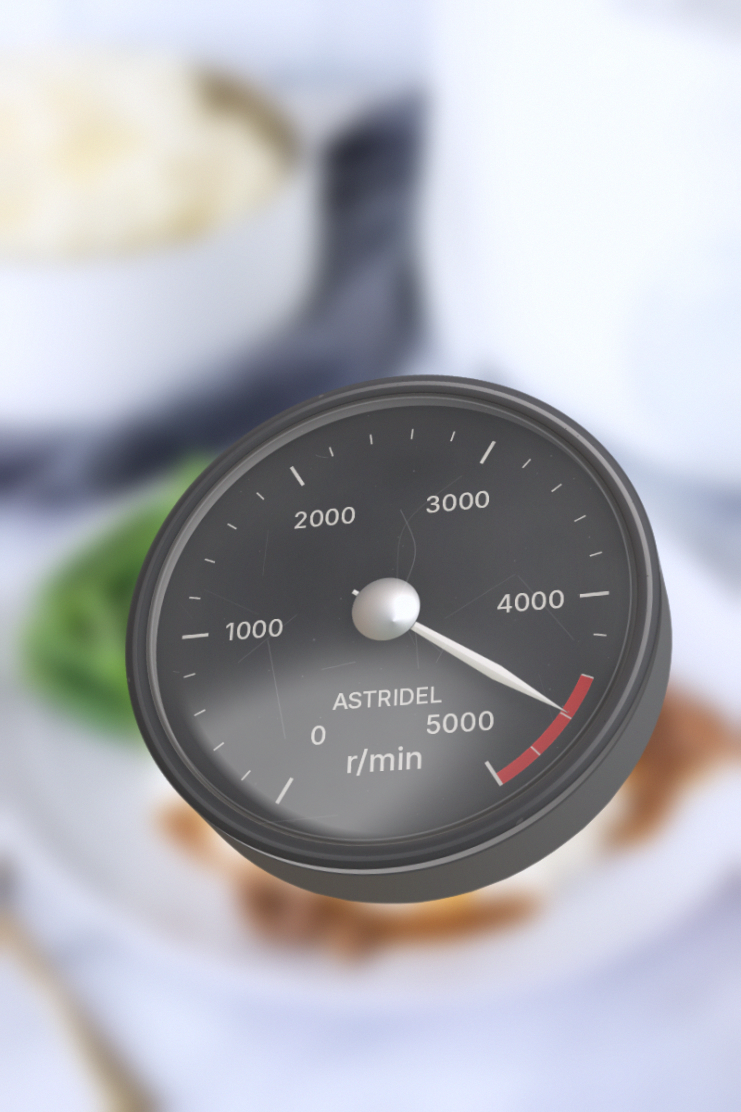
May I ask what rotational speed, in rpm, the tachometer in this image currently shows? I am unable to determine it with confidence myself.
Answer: 4600 rpm
